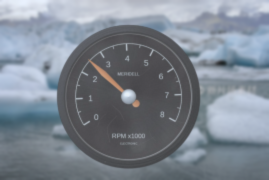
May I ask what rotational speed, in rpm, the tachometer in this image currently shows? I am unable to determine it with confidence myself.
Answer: 2500 rpm
